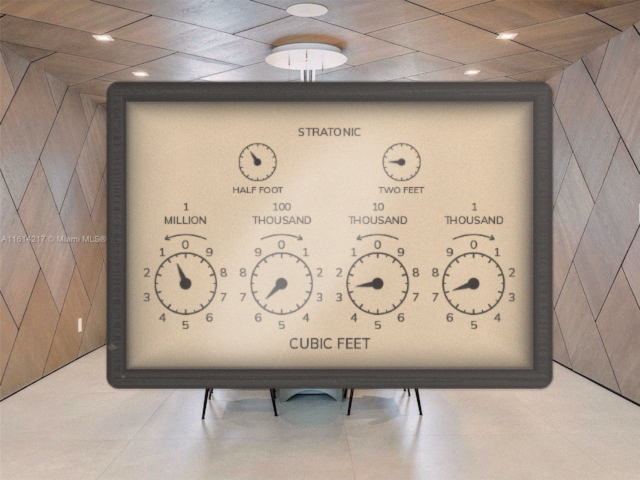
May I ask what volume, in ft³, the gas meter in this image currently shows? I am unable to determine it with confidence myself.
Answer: 62700 ft³
